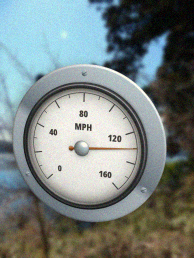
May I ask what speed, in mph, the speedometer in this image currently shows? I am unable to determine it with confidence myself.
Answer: 130 mph
